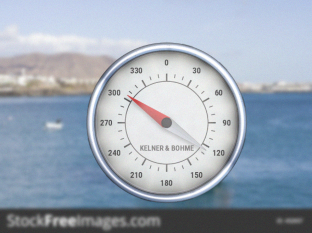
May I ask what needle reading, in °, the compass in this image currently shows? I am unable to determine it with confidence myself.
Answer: 305 °
